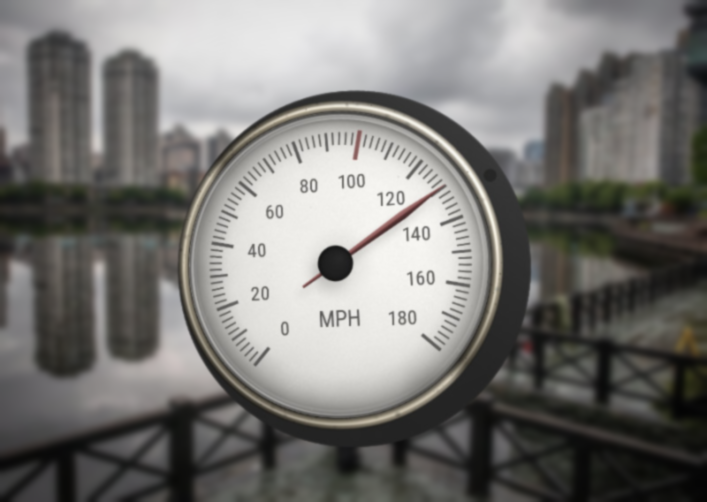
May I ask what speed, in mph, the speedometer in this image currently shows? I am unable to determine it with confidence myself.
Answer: 130 mph
